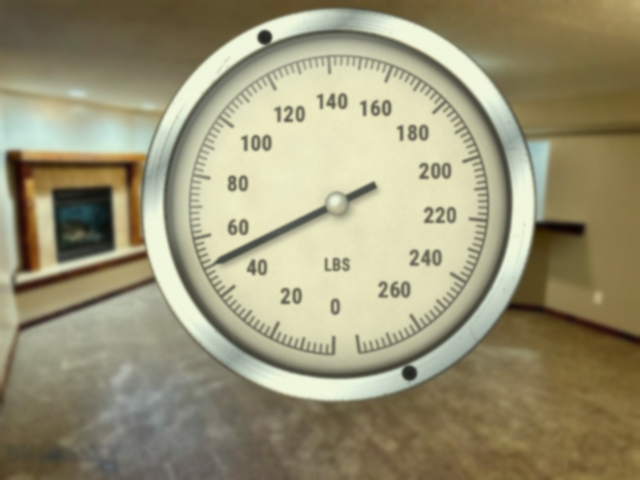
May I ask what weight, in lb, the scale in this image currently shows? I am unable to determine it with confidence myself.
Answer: 50 lb
